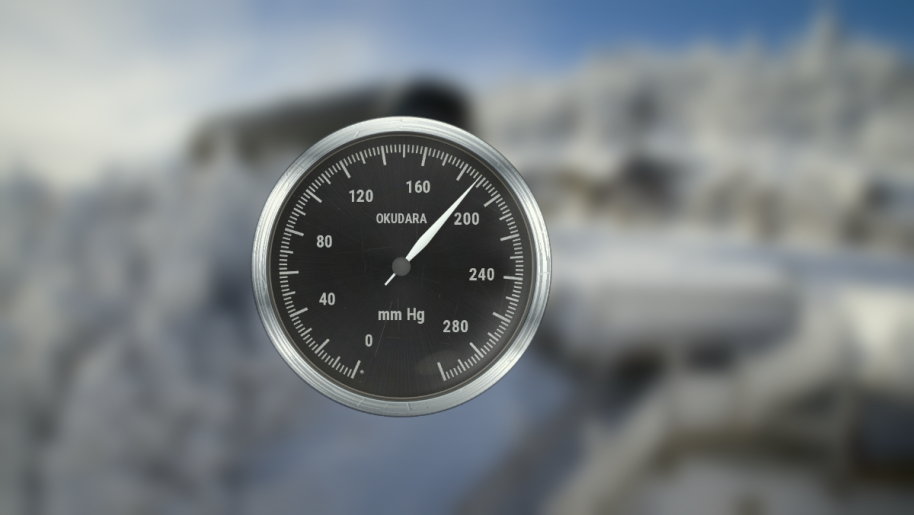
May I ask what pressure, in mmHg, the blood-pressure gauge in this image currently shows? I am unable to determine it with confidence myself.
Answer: 188 mmHg
